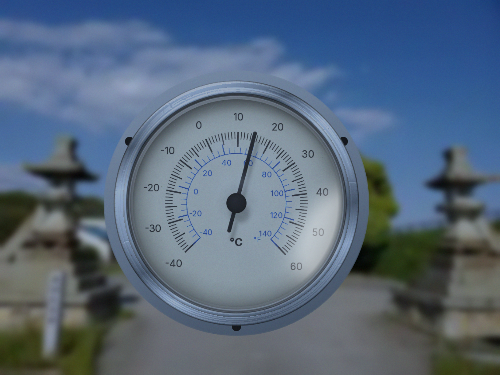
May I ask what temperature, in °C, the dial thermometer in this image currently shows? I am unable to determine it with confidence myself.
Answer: 15 °C
